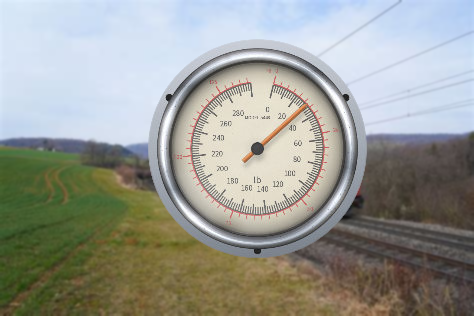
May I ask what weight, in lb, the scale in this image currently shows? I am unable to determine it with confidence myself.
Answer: 30 lb
